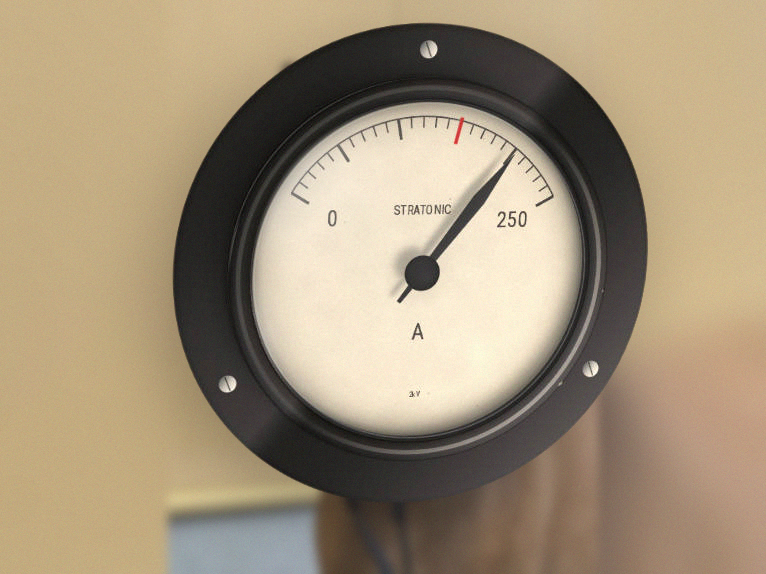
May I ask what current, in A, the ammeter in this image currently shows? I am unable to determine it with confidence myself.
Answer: 200 A
